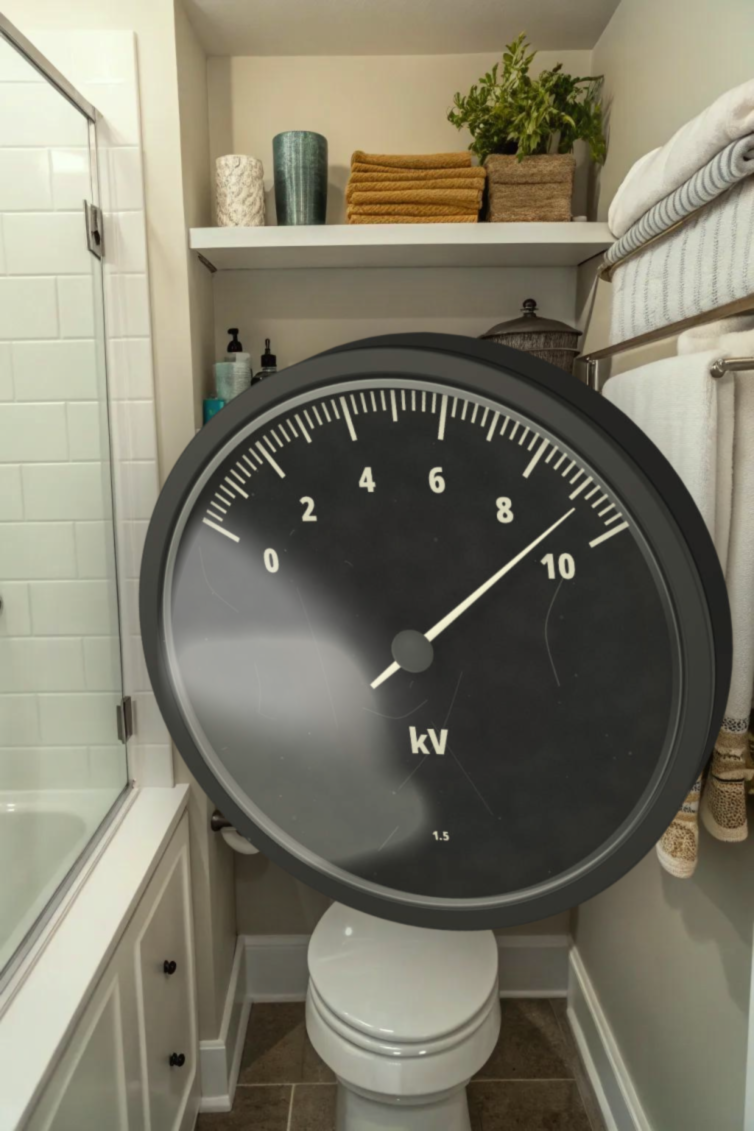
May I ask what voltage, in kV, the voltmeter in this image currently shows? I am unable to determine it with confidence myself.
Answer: 9.2 kV
